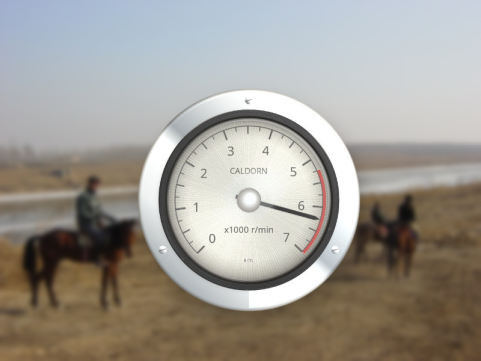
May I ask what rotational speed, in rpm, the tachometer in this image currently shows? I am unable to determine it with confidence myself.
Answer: 6250 rpm
